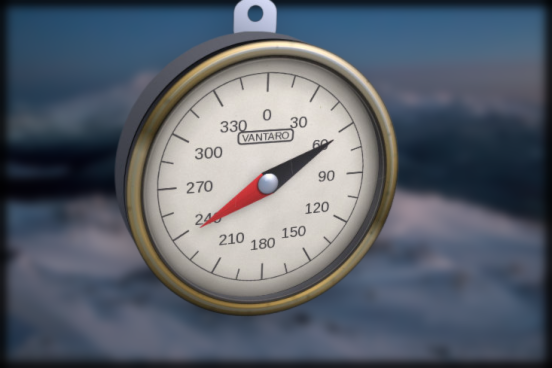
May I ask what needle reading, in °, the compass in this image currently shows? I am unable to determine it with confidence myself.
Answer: 240 °
